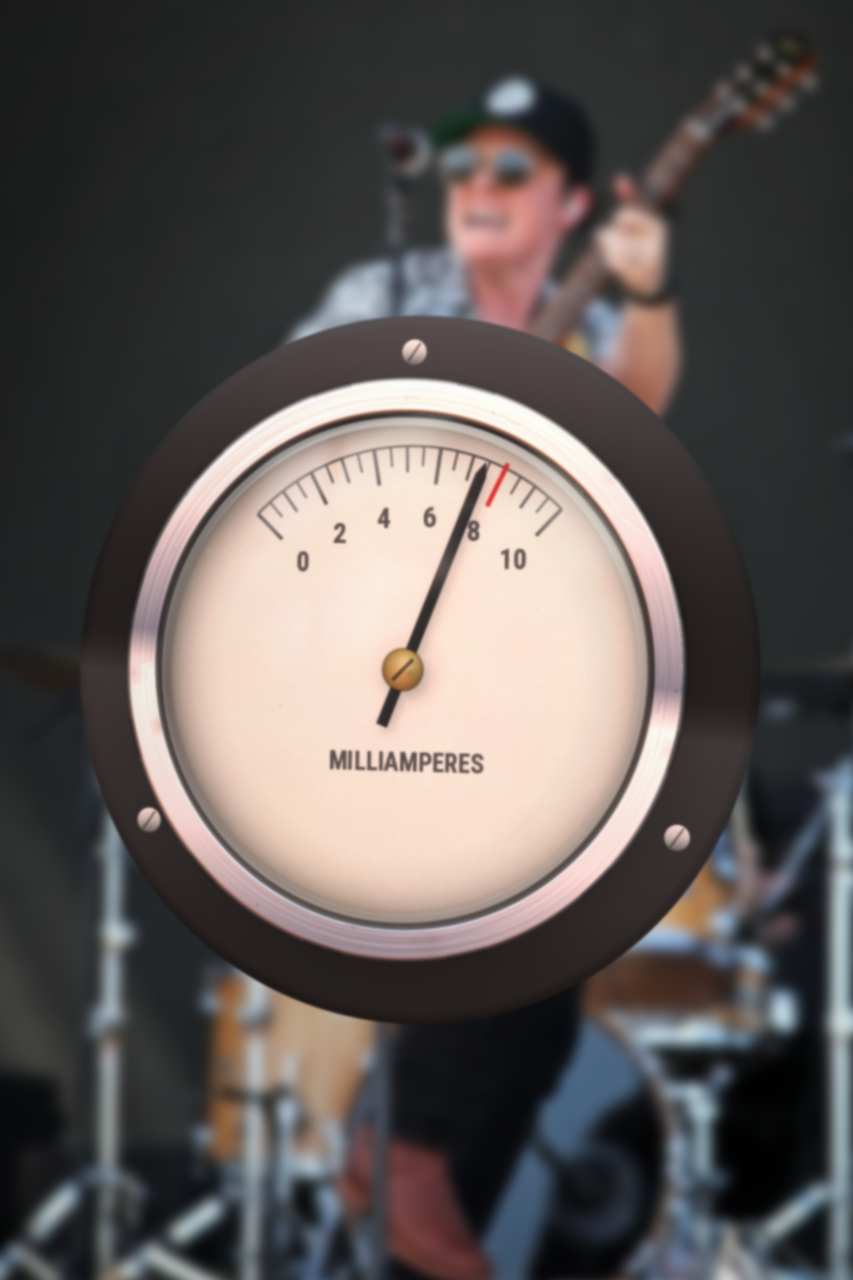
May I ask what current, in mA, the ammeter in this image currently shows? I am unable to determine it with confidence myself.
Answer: 7.5 mA
